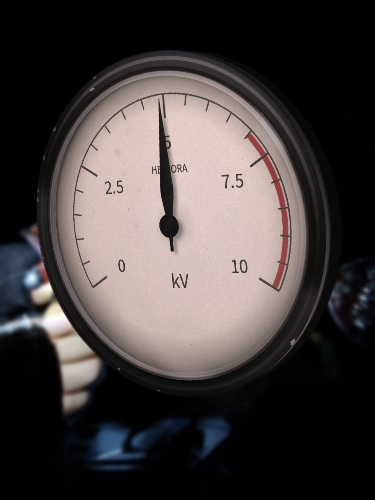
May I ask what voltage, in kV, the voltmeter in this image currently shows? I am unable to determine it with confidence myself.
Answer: 5 kV
